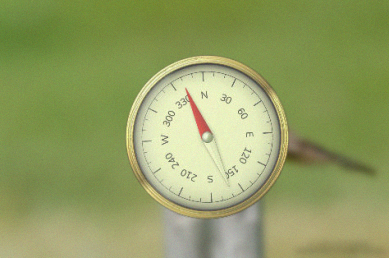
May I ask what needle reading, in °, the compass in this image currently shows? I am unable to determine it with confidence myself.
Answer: 340 °
